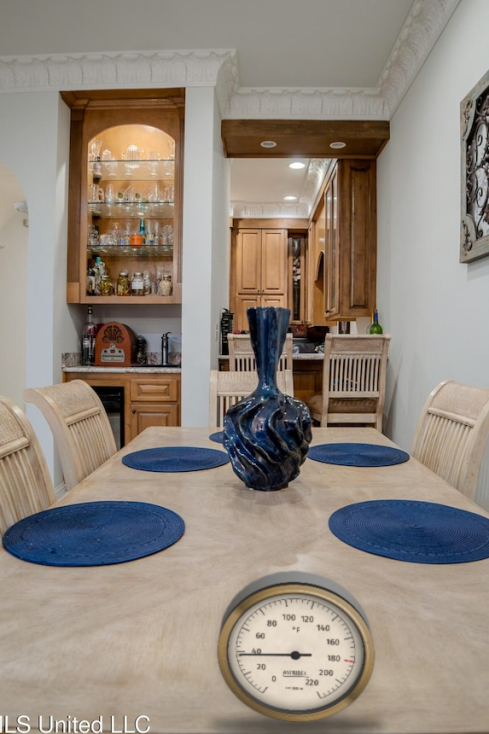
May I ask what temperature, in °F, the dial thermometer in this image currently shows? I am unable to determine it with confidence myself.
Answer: 40 °F
